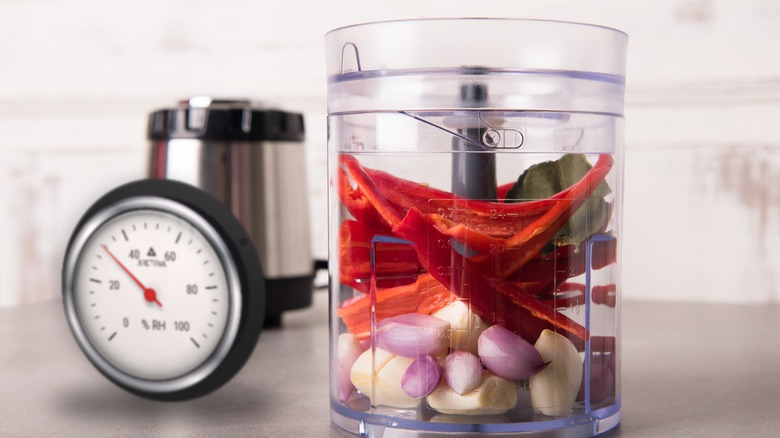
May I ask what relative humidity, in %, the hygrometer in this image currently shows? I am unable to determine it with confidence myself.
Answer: 32 %
